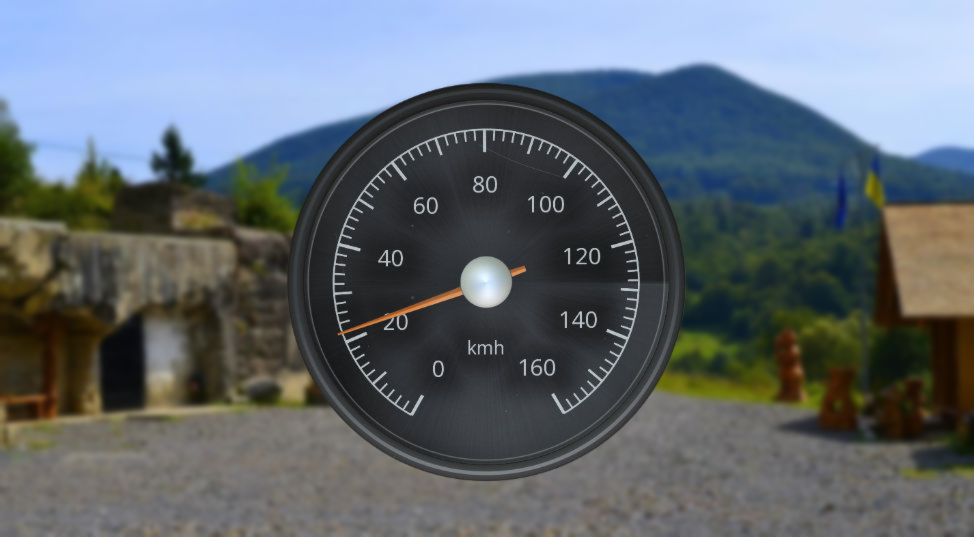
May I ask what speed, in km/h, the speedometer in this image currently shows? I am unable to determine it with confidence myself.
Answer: 22 km/h
